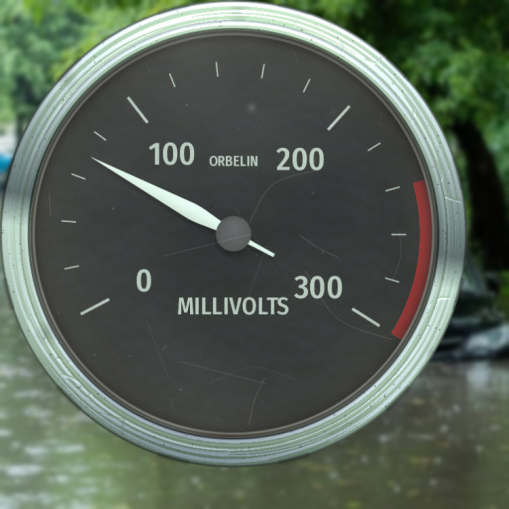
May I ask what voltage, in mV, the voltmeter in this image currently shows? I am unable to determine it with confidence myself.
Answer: 70 mV
